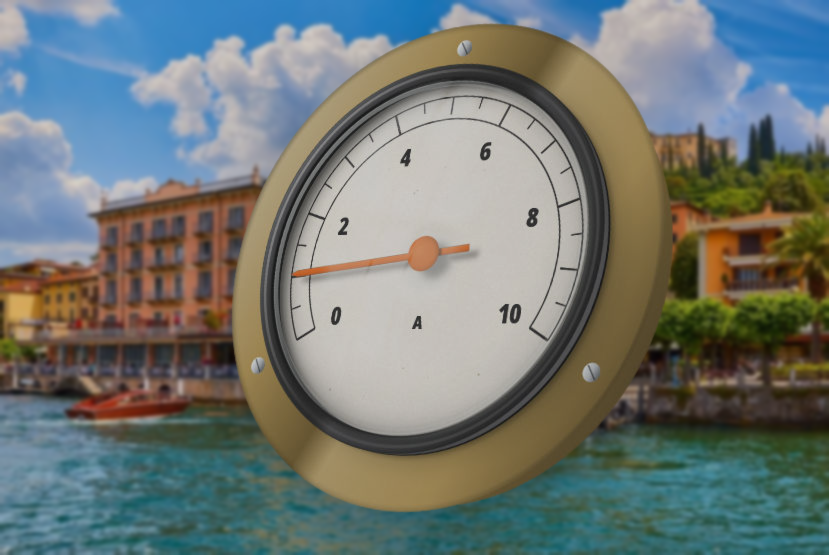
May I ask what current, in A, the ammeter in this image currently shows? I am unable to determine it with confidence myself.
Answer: 1 A
